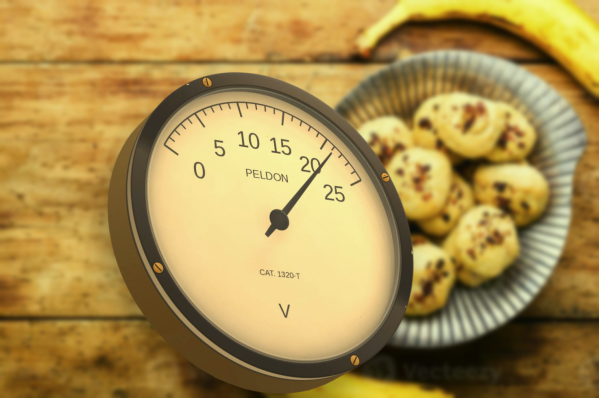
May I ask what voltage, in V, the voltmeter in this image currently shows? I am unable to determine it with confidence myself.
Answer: 21 V
